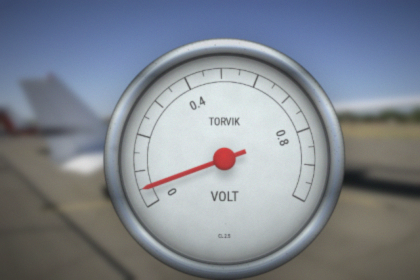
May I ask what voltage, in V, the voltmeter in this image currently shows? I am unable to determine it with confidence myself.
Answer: 0.05 V
